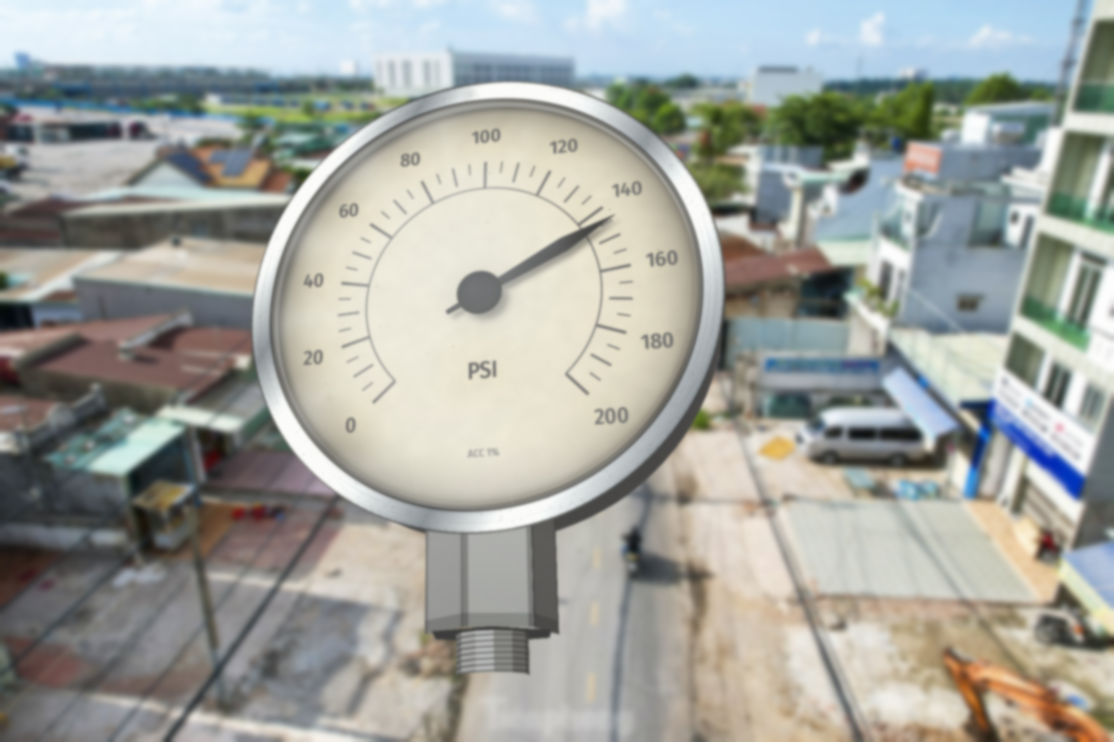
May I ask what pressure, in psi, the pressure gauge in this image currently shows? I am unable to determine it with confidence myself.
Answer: 145 psi
